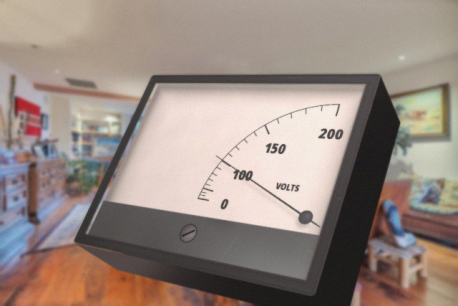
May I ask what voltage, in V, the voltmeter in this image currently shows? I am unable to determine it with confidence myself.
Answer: 100 V
